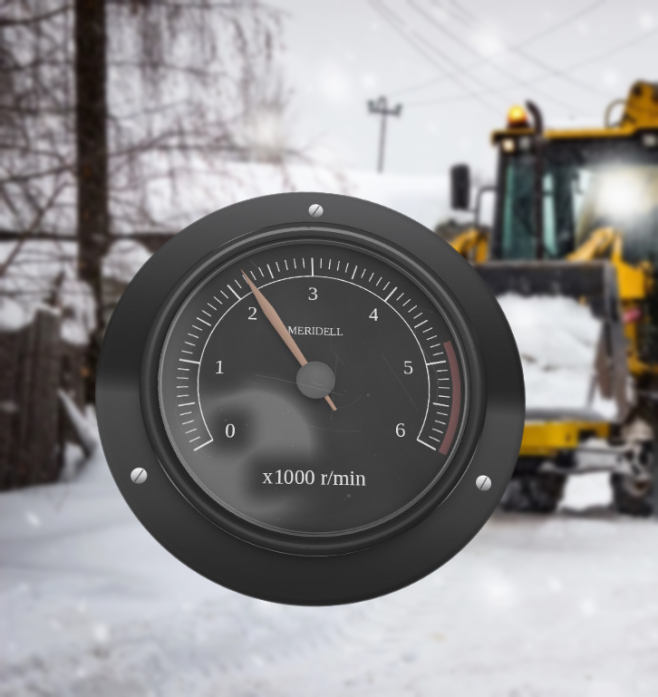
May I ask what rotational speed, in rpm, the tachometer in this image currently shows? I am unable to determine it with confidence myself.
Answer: 2200 rpm
